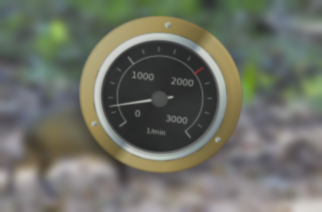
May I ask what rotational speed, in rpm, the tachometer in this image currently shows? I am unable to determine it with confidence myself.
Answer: 300 rpm
